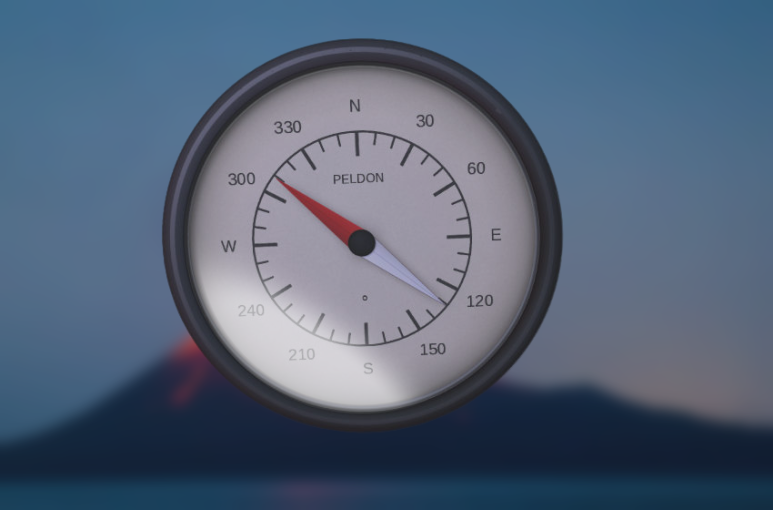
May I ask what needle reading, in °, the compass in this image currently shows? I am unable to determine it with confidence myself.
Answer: 310 °
